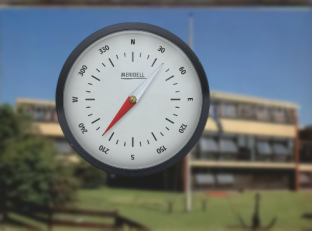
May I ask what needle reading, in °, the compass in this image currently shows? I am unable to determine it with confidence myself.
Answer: 220 °
